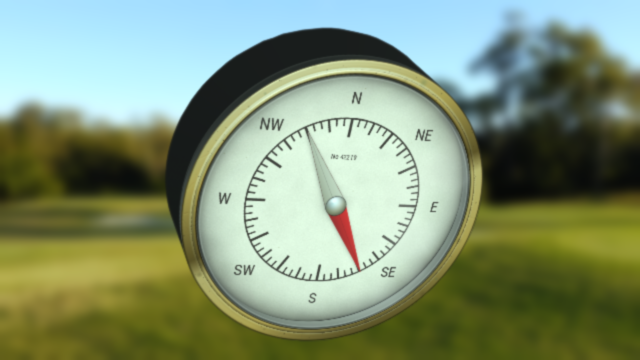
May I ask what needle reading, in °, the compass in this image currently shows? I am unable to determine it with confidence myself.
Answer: 150 °
